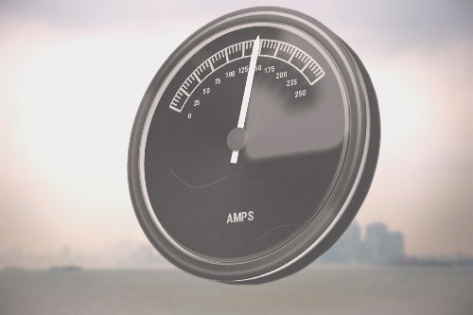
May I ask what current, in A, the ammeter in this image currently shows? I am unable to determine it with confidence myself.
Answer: 150 A
